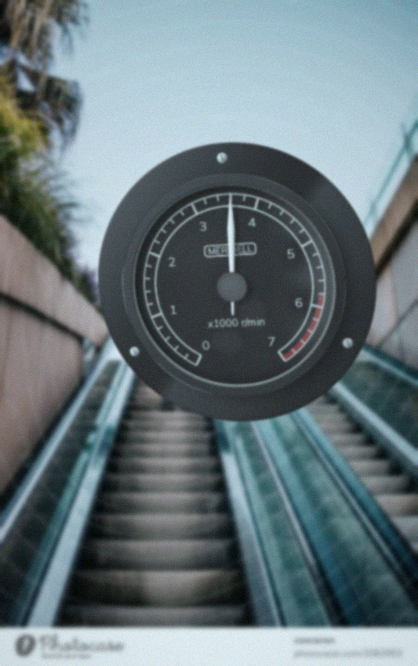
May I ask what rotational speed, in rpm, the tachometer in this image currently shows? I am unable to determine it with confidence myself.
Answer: 3600 rpm
